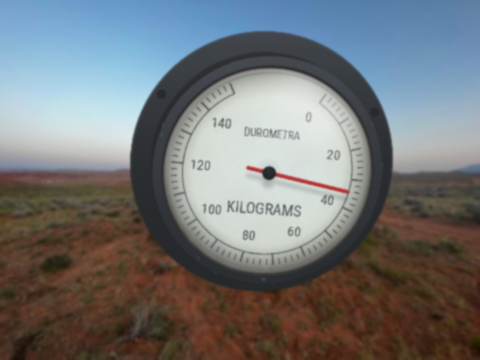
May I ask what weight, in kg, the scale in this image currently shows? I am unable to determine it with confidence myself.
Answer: 34 kg
